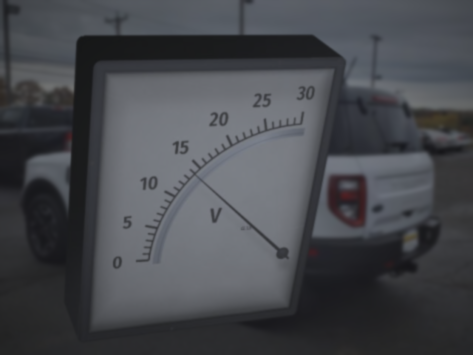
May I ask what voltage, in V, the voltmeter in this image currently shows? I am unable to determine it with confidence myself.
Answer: 14 V
